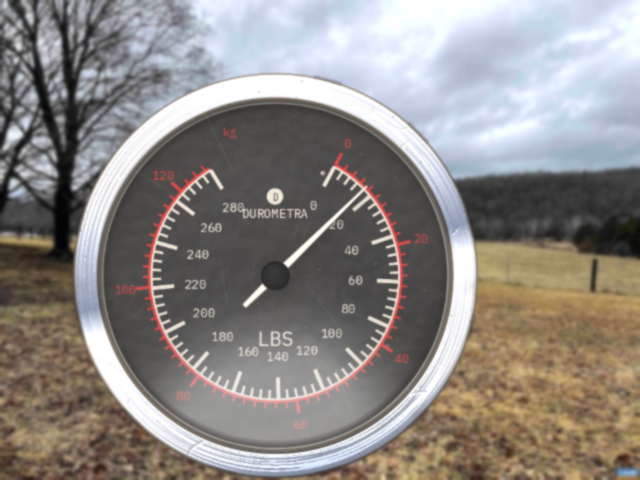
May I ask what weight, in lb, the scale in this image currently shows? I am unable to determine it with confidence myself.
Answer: 16 lb
